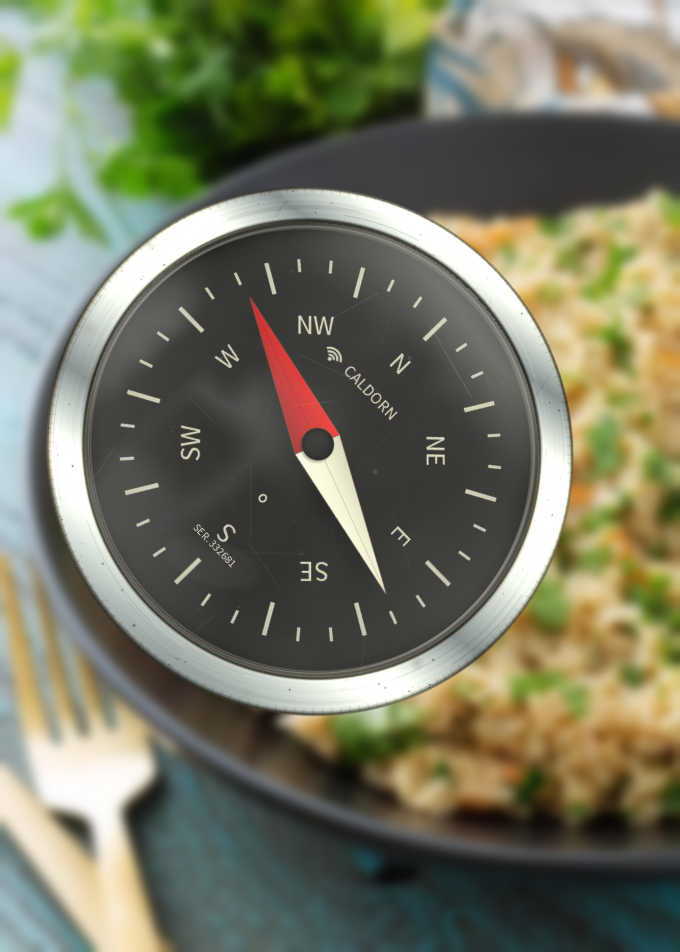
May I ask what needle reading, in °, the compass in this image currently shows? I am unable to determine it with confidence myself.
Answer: 290 °
